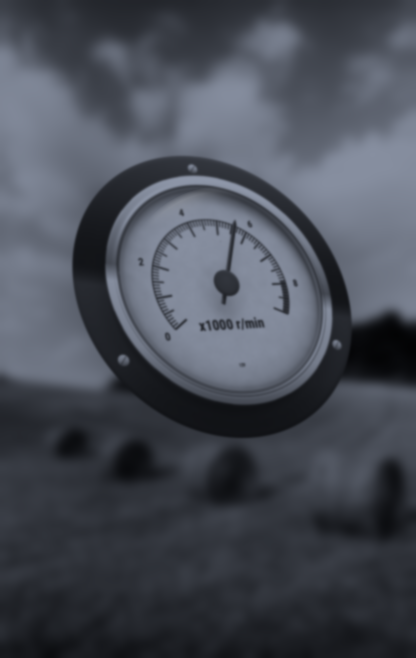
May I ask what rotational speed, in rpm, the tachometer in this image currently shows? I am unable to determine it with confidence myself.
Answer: 5500 rpm
